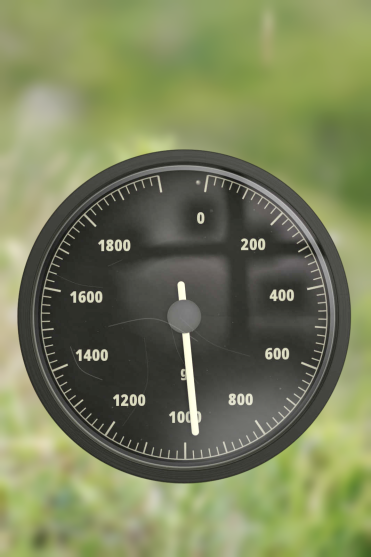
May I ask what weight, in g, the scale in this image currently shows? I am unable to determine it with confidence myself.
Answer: 970 g
